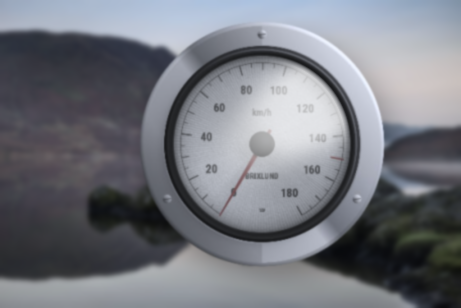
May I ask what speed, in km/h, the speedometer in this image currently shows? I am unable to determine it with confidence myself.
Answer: 0 km/h
